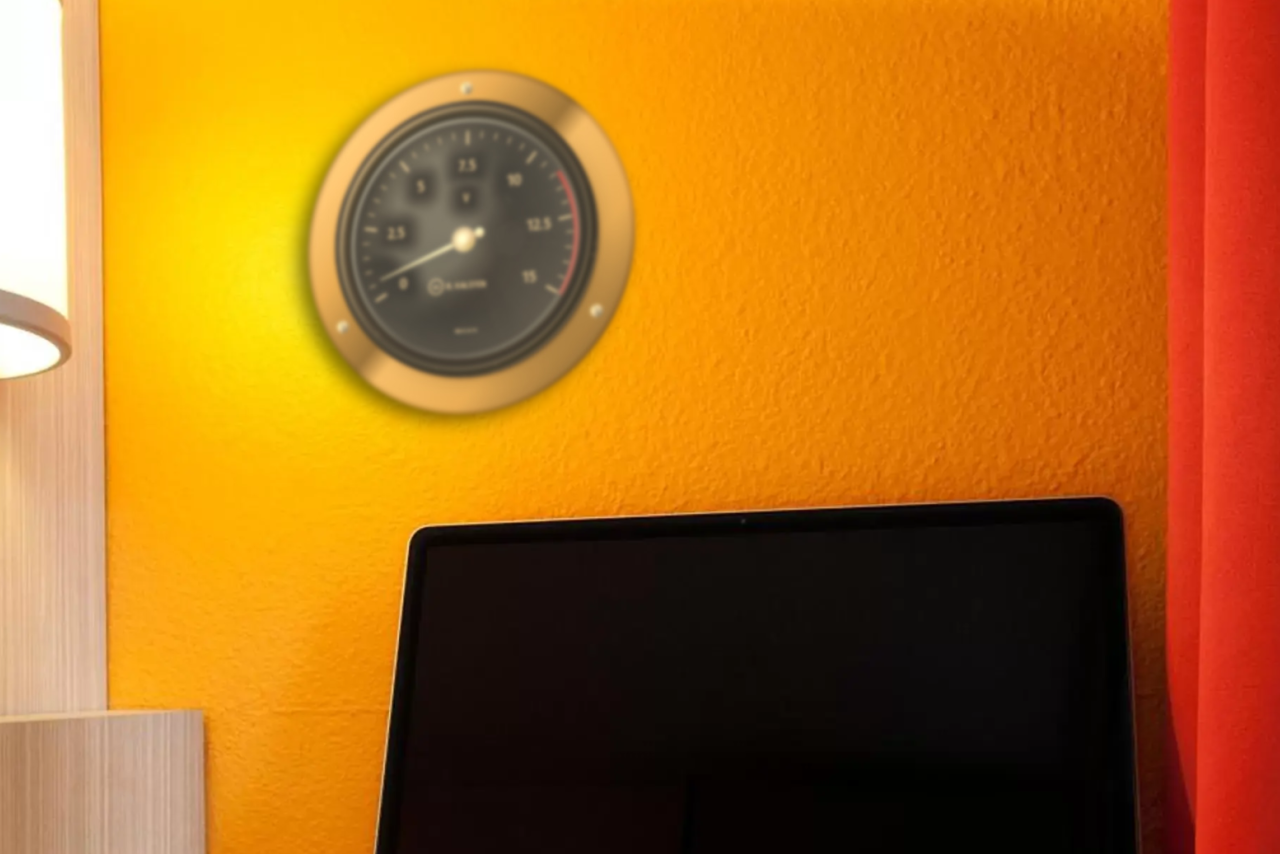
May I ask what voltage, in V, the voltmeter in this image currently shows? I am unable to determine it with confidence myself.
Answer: 0.5 V
